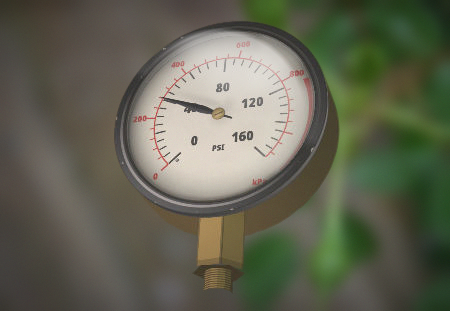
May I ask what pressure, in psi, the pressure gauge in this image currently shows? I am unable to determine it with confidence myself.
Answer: 40 psi
